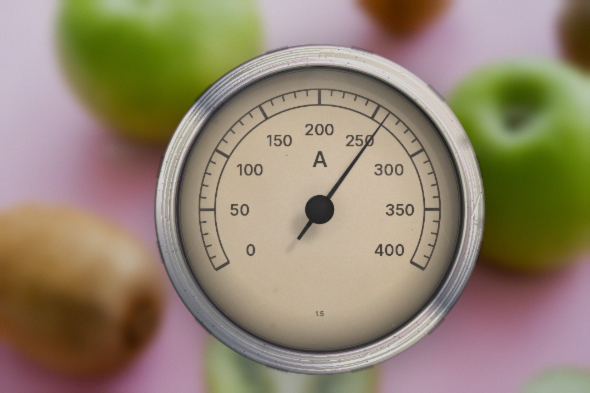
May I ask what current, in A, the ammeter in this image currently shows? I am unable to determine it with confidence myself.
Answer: 260 A
